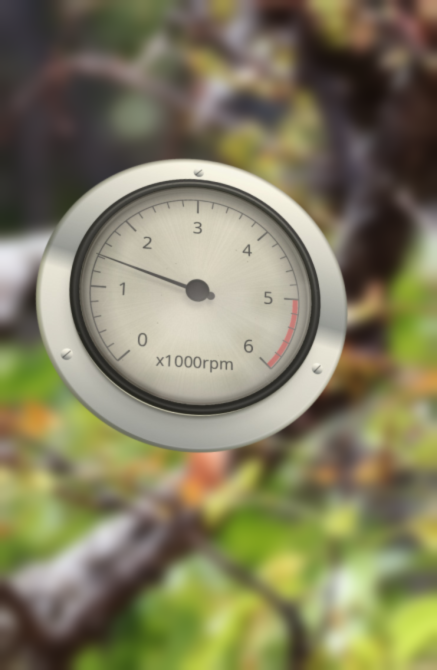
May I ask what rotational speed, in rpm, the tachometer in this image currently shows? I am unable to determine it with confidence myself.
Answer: 1400 rpm
